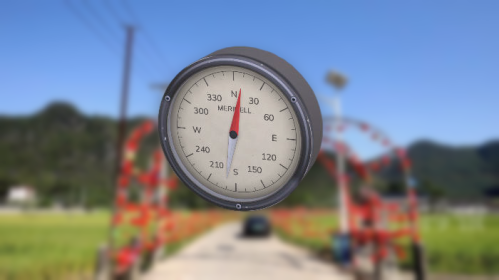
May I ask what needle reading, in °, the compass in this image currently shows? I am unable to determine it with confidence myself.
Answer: 10 °
